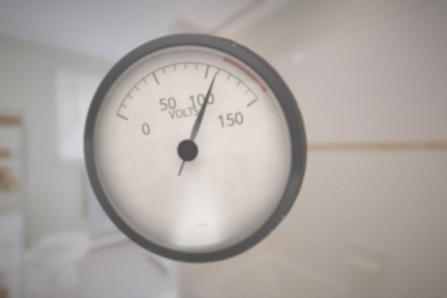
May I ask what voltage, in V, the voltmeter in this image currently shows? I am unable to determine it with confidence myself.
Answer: 110 V
